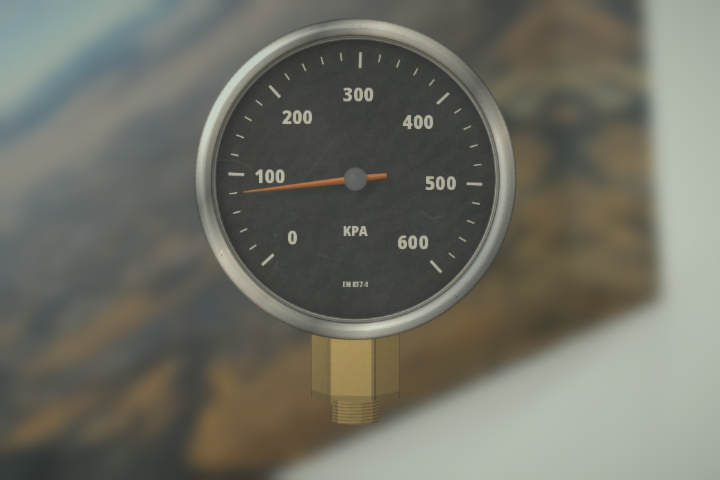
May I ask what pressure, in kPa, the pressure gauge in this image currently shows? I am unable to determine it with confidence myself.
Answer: 80 kPa
